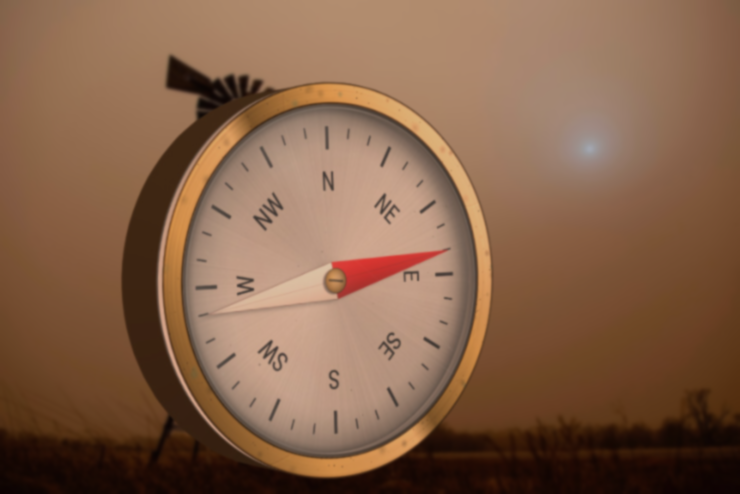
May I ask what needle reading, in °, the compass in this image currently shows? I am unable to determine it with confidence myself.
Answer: 80 °
